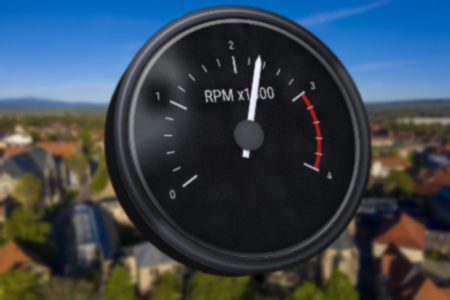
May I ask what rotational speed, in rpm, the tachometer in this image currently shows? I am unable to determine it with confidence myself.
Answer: 2300 rpm
